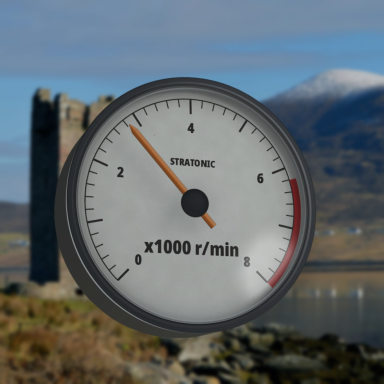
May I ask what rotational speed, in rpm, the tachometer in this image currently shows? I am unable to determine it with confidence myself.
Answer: 2800 rpm
